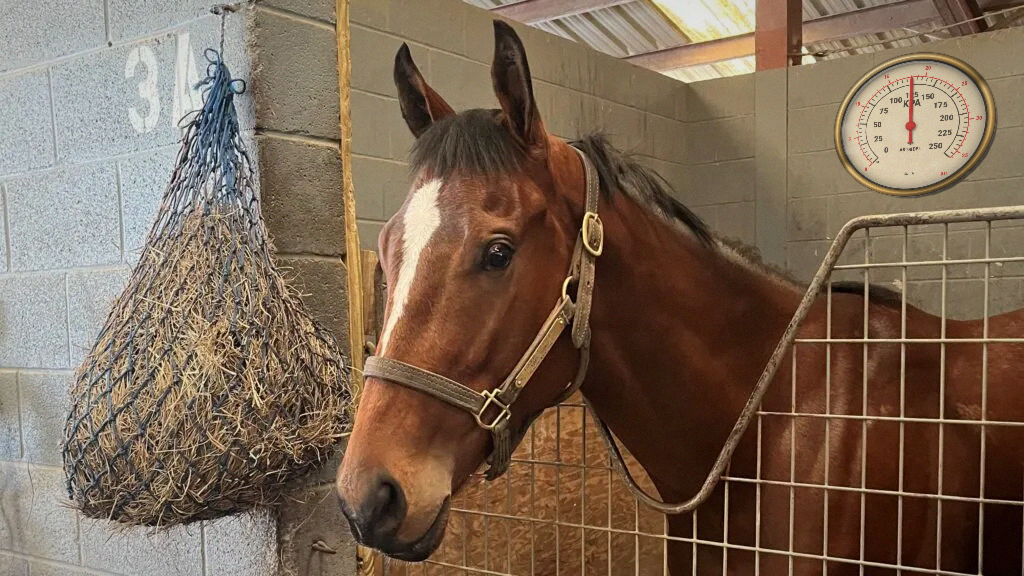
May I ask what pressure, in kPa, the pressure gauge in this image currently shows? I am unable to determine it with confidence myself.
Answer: 125 kPa
